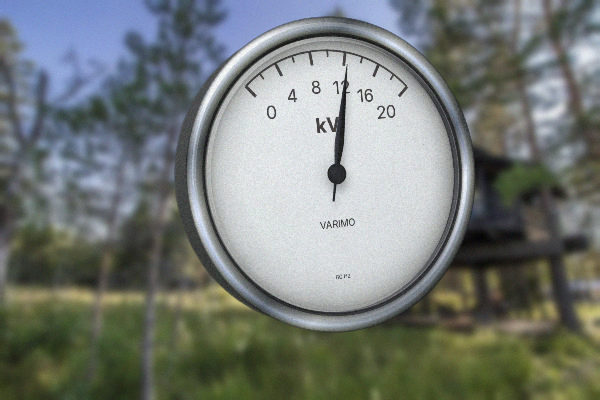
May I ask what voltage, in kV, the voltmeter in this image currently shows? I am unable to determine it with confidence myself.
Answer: 12 kV
